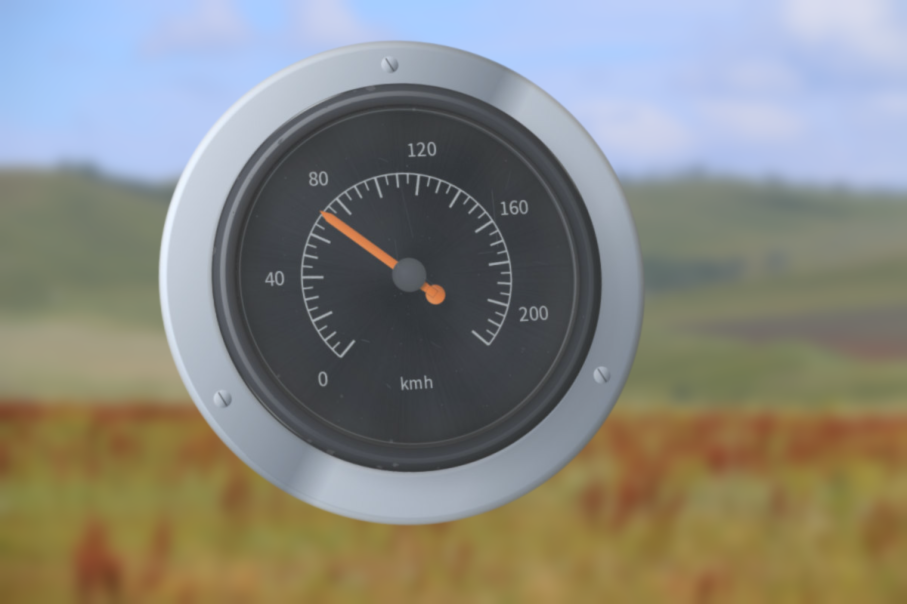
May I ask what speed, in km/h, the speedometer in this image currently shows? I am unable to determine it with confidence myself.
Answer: 70 km/h
